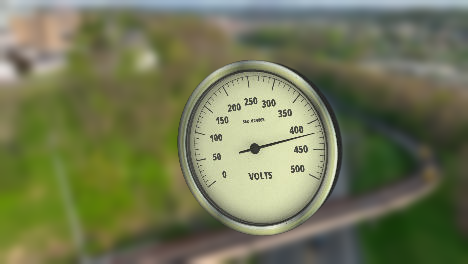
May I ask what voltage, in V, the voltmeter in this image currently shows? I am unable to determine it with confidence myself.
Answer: 420 V
